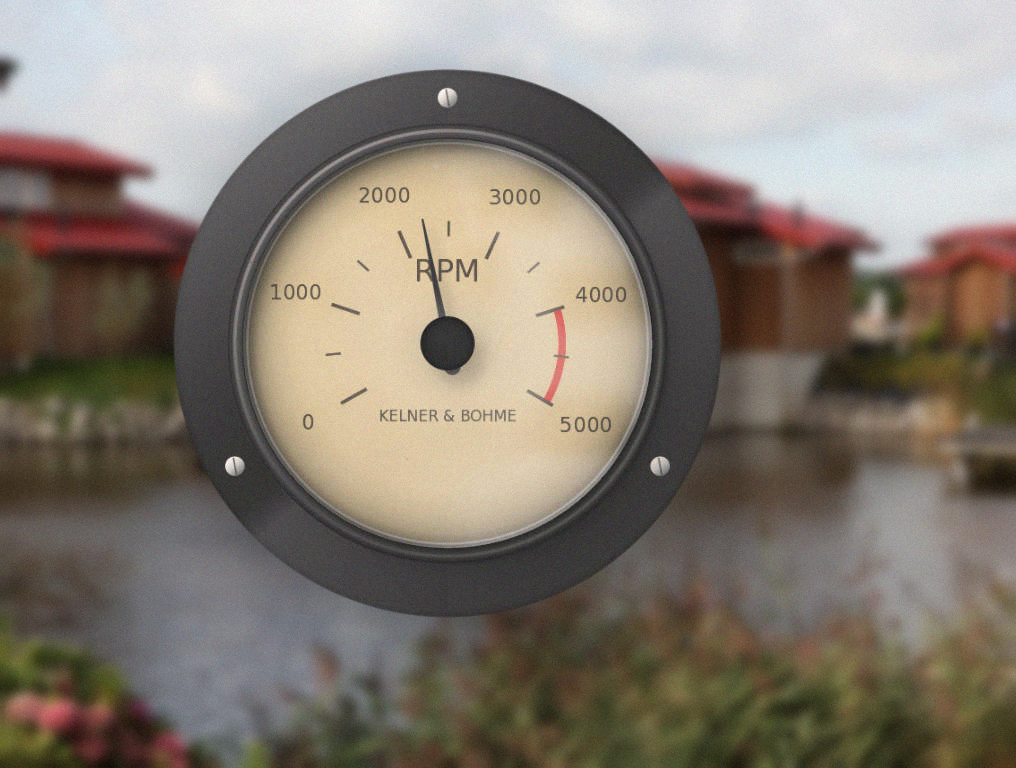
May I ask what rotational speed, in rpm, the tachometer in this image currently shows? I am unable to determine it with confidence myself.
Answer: 2250 rpm
